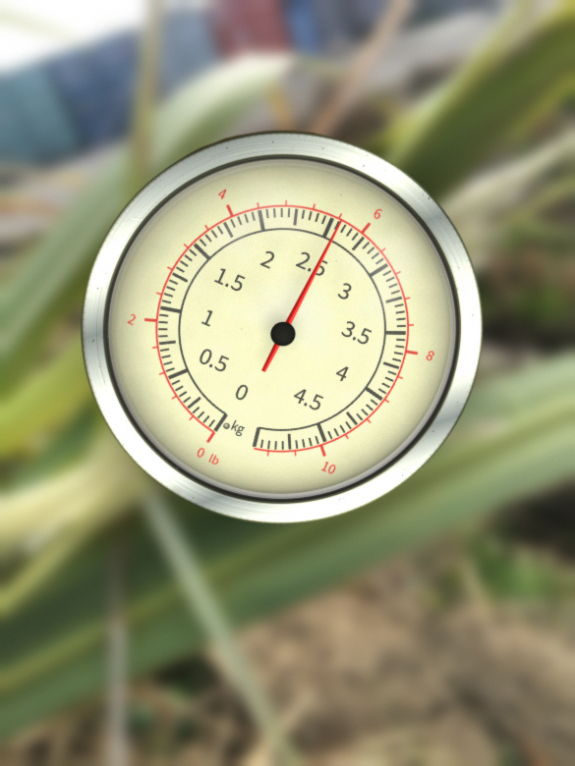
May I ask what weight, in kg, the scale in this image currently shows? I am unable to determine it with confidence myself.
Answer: 2.55 kg
